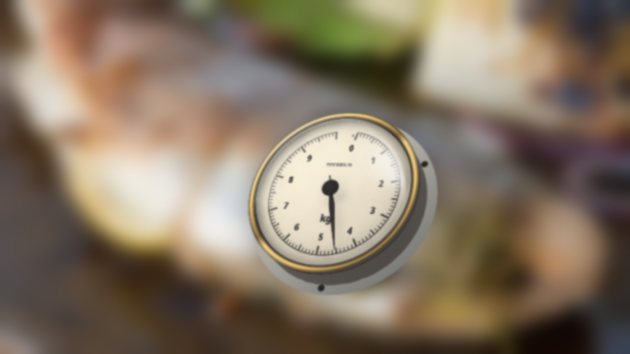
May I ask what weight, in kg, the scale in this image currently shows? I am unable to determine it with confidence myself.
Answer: 4.5 kg
